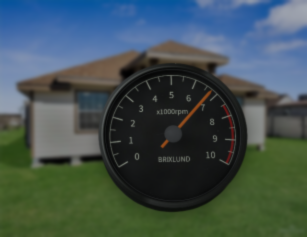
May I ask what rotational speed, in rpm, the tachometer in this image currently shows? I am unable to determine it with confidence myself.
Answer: 6750 rpm
